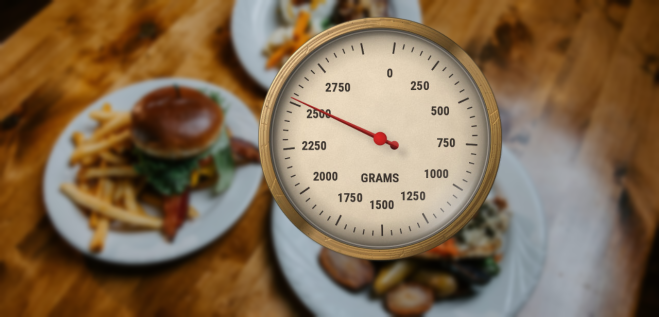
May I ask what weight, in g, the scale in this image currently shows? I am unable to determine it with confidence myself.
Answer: 2525 g
